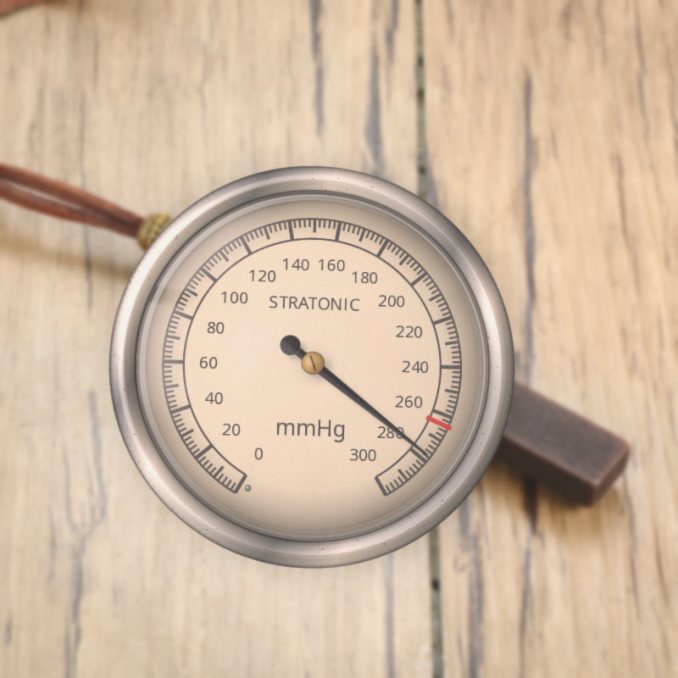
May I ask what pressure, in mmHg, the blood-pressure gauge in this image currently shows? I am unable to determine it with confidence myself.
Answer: 278 mmHg
